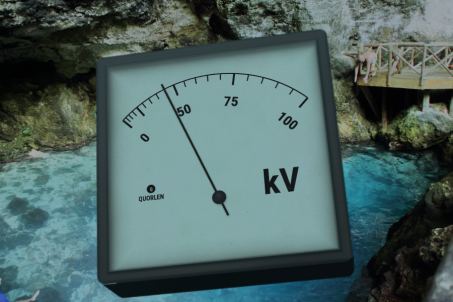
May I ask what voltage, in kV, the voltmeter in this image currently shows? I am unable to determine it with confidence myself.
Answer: 45 kV
